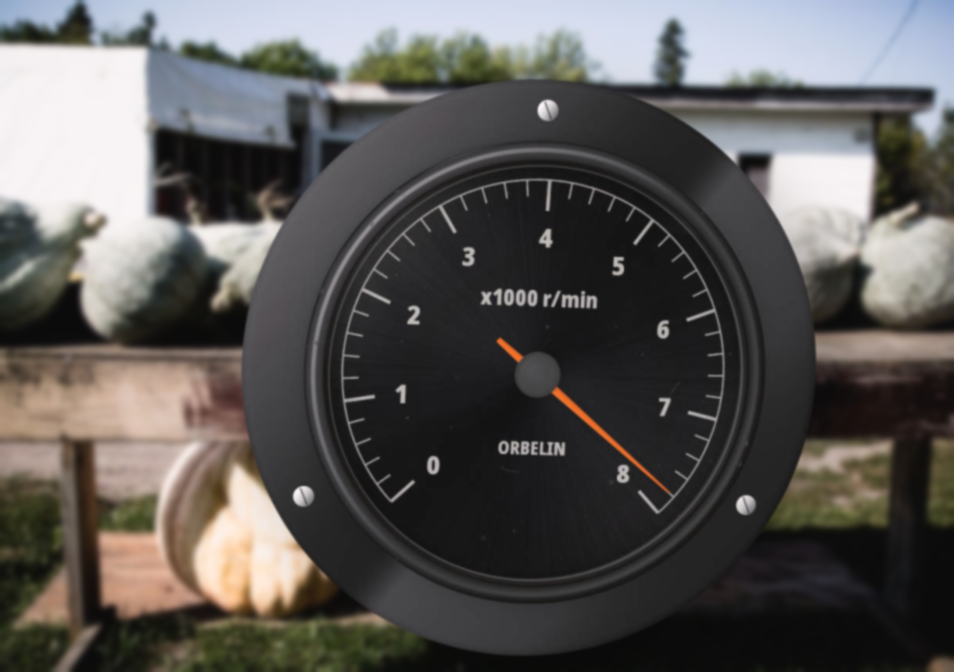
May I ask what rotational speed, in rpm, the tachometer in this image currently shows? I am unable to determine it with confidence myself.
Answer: 7800 rpm
